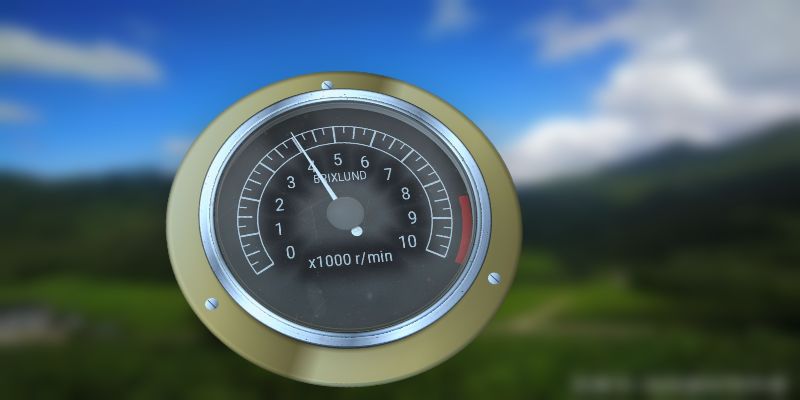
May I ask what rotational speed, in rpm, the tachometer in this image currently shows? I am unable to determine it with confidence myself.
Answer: 4000 rpm
